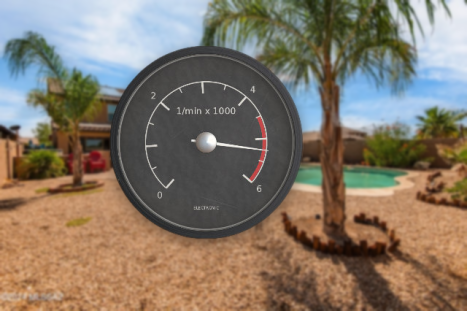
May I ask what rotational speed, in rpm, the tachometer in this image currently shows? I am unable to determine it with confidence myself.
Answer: 5250 rpm
